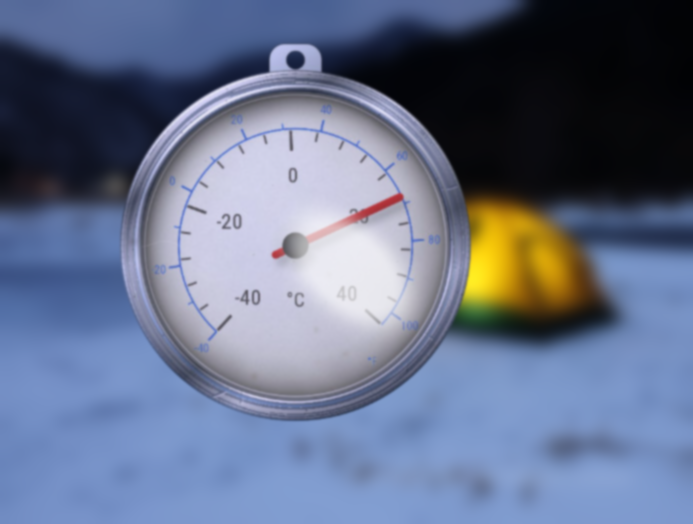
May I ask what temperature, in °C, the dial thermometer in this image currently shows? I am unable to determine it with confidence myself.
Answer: 20 °C
